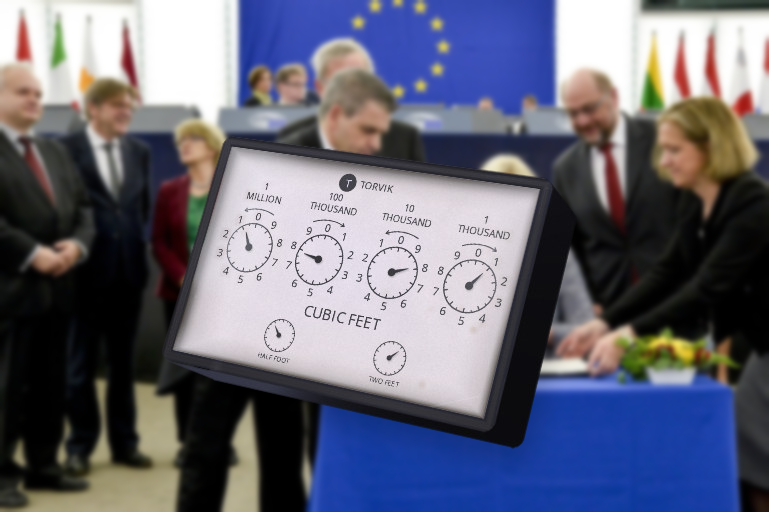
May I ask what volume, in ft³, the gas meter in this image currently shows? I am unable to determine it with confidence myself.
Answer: 78100 ft³
